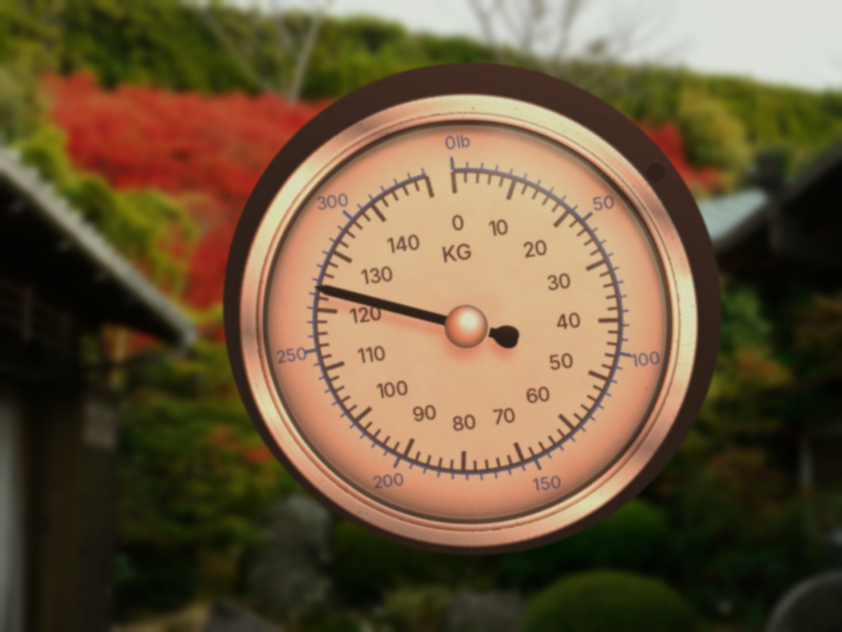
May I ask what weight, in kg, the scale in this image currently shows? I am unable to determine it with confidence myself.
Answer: 124 kg
